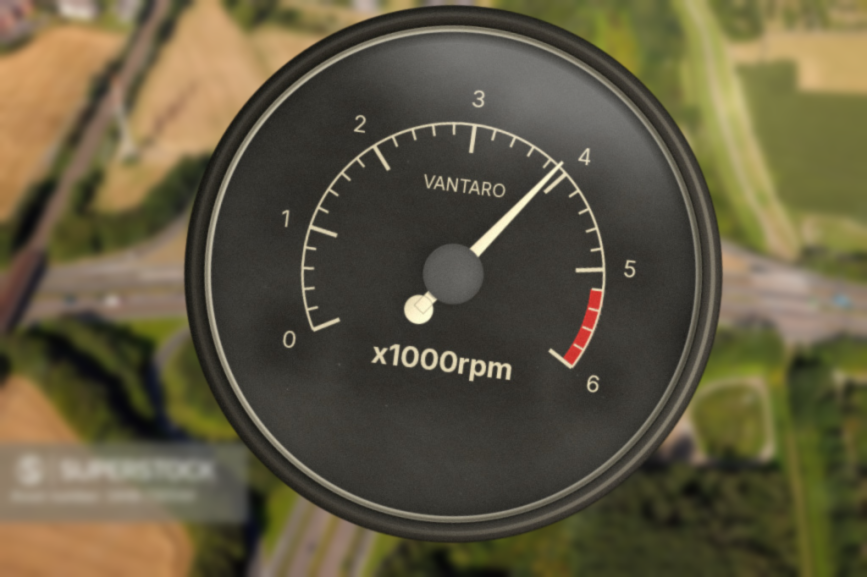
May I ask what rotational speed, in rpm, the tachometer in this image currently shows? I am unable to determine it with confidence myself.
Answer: 3900 rpm
